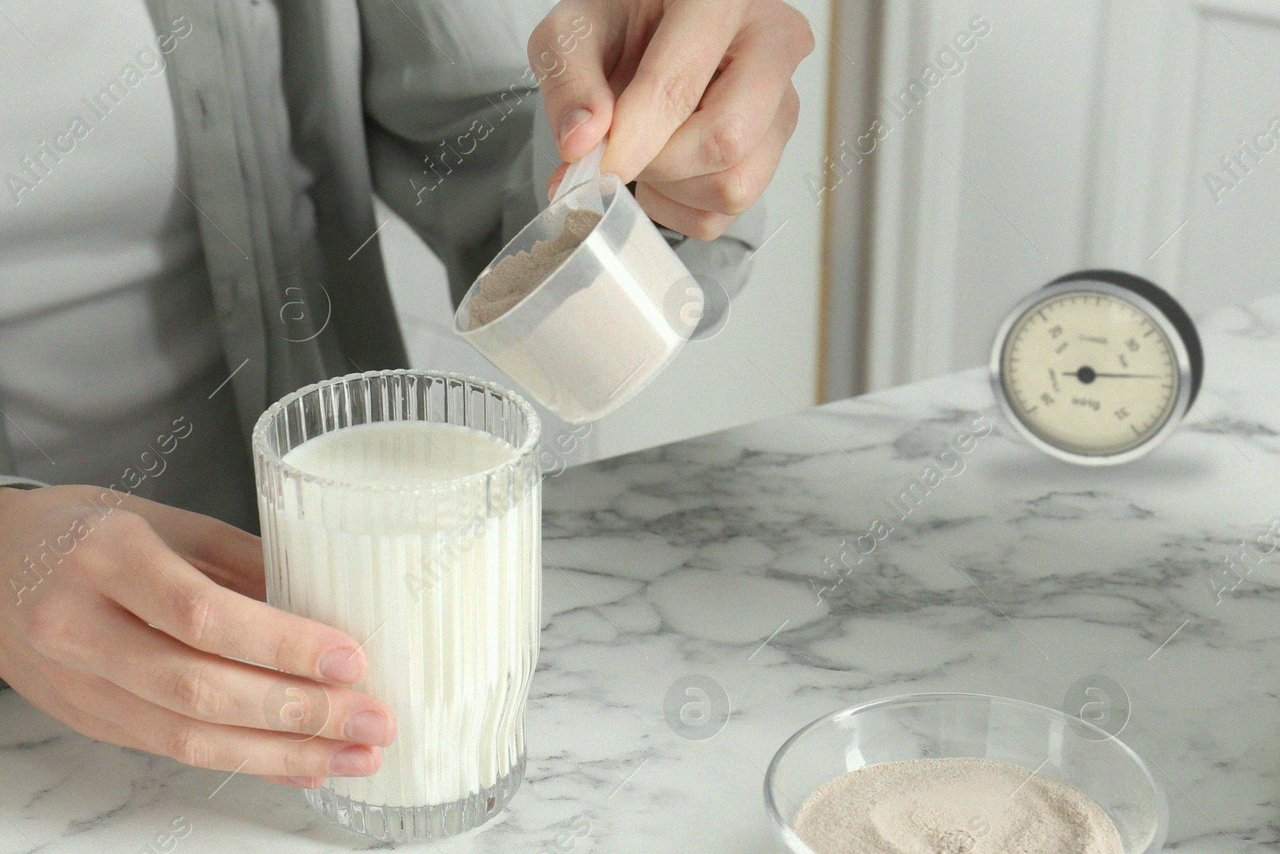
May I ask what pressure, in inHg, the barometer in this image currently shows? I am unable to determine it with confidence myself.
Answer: 30.4 inHg
